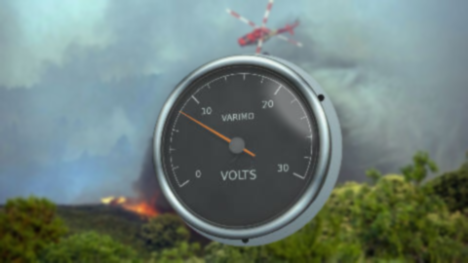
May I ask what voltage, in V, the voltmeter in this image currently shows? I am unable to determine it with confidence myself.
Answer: 8 V
